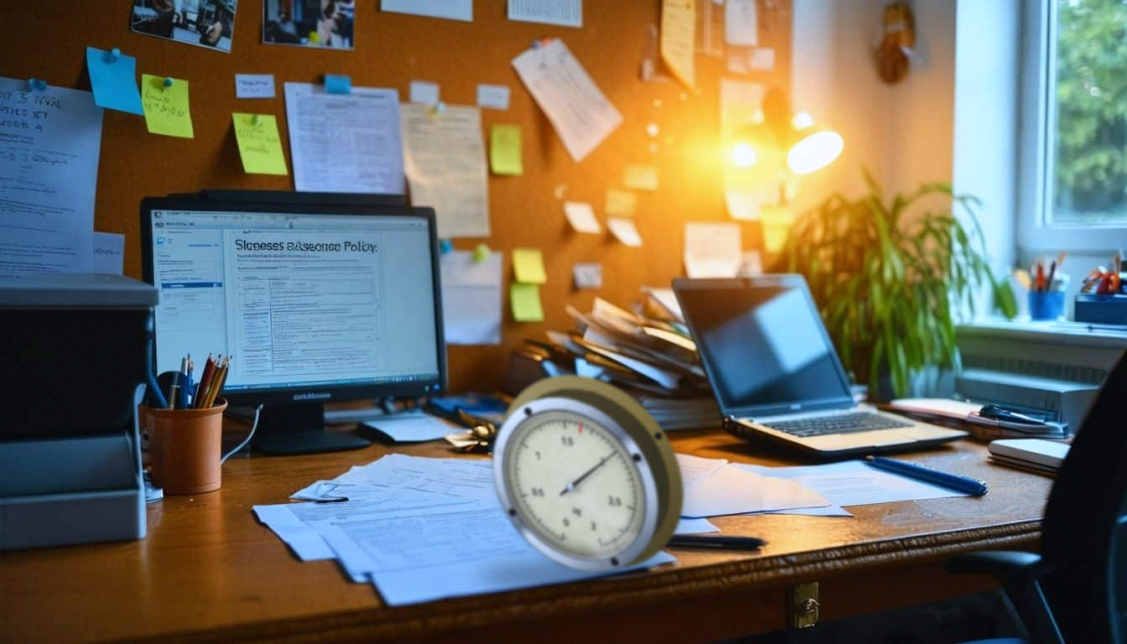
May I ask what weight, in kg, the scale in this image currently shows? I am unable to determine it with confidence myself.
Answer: 2 kg
